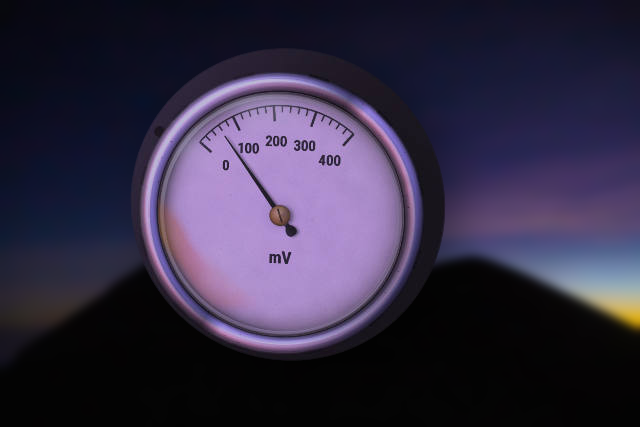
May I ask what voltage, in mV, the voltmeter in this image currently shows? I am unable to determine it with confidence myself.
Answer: 60 mV
